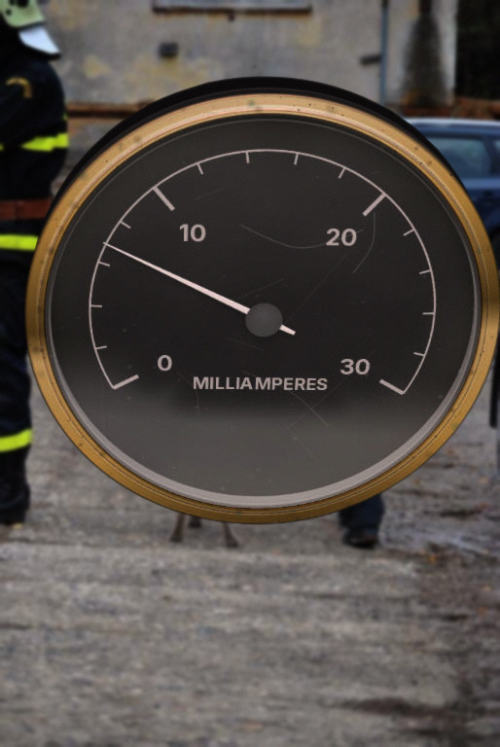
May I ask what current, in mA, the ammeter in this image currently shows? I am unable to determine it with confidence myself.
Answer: 7 mA
